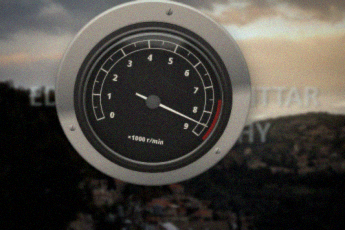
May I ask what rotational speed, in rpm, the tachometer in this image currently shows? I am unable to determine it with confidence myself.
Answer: 8500 rpm
